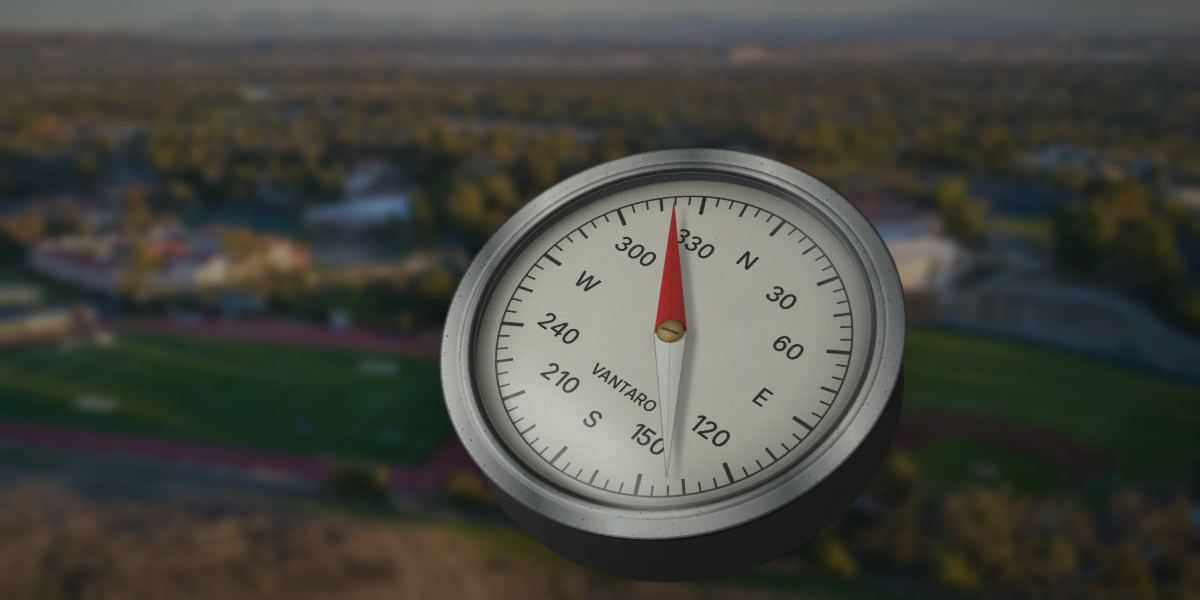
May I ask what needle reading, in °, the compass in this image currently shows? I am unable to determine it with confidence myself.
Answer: 320 °
